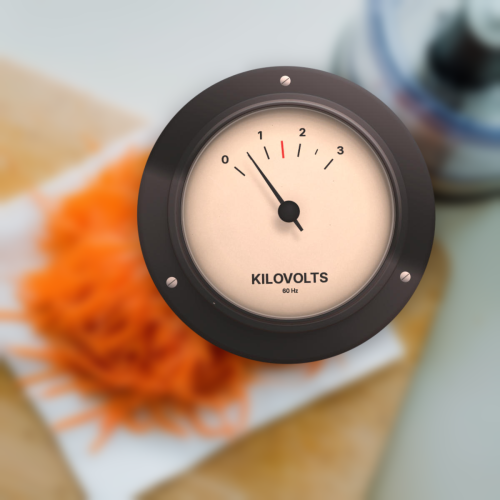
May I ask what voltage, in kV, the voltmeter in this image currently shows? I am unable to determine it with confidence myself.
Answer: 0.5 kV
